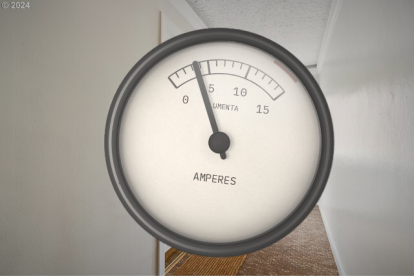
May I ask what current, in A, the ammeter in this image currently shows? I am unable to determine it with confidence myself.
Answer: 3.5 A
